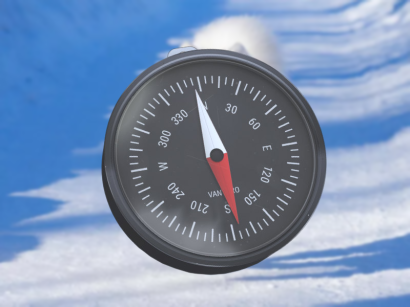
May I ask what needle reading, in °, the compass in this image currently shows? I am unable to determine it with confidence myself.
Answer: 175 °
